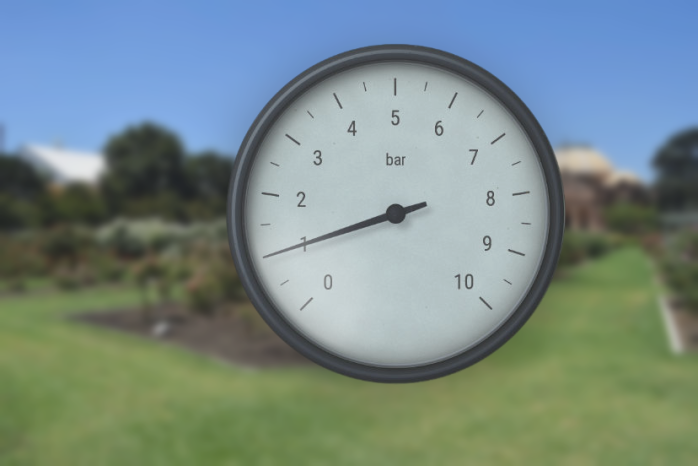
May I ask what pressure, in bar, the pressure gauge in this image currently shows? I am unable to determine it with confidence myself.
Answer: 1 bar
